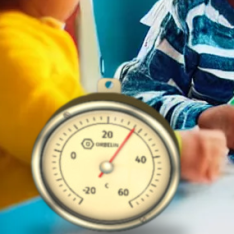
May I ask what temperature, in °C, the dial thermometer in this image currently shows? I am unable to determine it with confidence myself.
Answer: 28 °C
